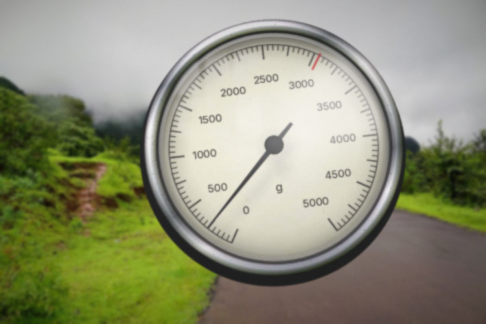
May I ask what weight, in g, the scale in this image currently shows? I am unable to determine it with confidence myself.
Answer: 250 g
